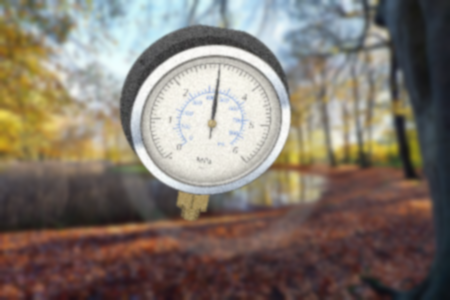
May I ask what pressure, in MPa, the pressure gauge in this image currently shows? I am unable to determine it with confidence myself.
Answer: 3 MPa
